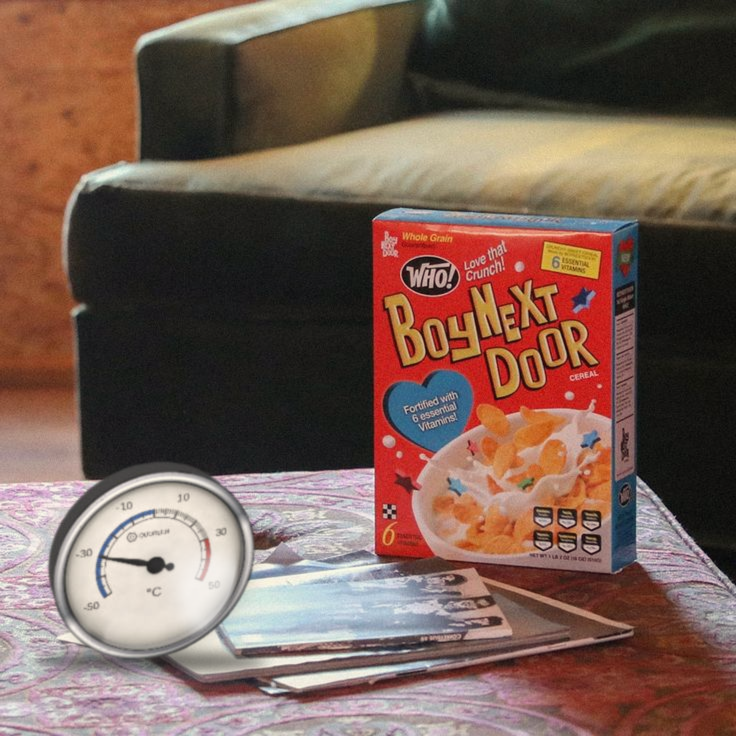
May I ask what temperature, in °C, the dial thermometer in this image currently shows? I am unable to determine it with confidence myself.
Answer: -30 °C
